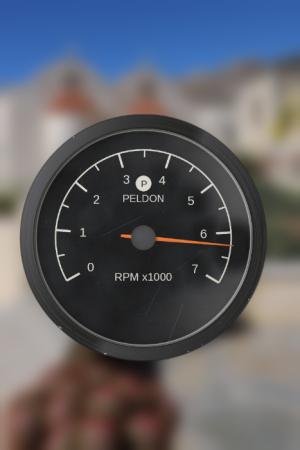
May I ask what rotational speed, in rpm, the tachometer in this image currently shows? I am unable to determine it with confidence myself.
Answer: 6250 rpm
